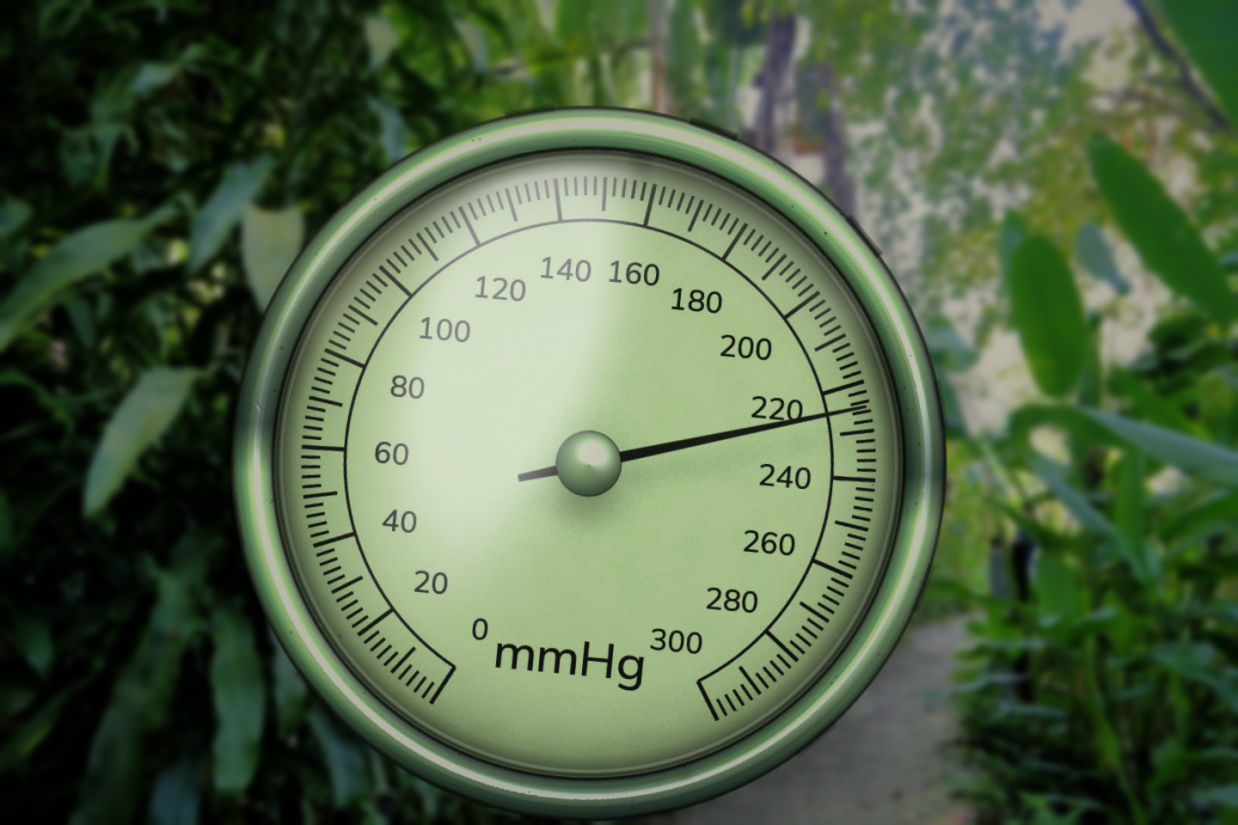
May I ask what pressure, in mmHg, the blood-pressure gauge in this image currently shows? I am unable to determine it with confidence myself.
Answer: 225 mmHg
